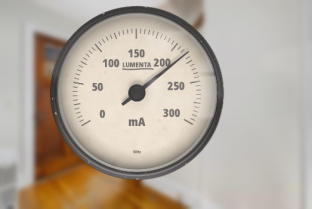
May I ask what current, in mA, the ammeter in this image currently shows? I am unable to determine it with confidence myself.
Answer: 215 mA
